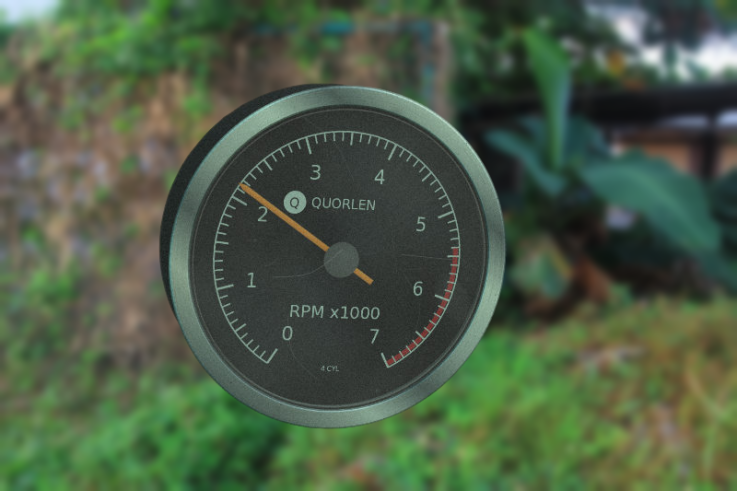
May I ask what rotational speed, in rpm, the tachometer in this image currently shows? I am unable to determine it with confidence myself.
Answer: 2150 rpm
